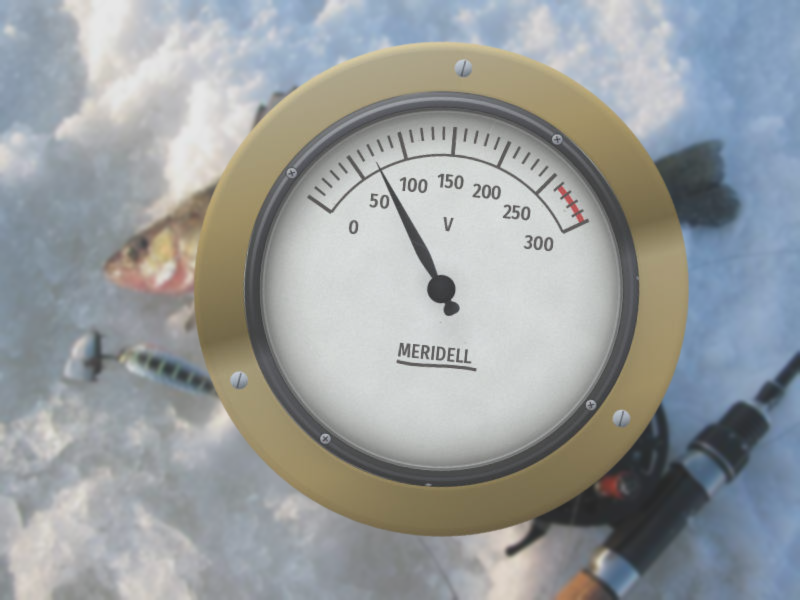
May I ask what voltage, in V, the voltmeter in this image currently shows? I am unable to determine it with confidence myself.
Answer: 70 V
